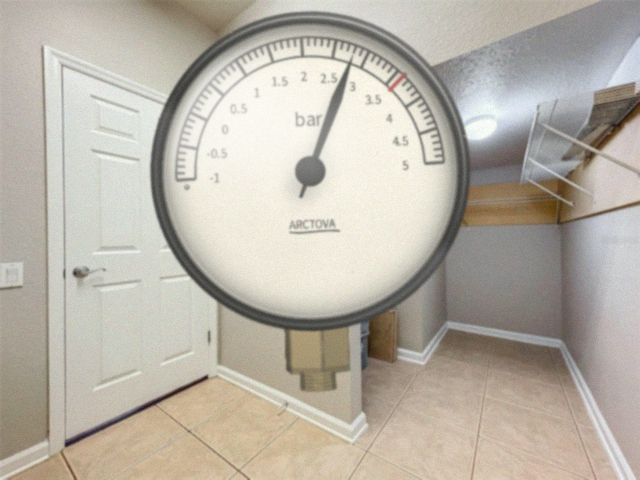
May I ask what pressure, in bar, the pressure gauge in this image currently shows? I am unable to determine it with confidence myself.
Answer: 2.8 bar
